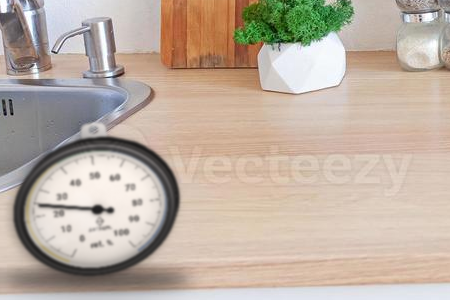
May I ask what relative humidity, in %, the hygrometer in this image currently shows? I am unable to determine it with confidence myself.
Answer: 25 %
